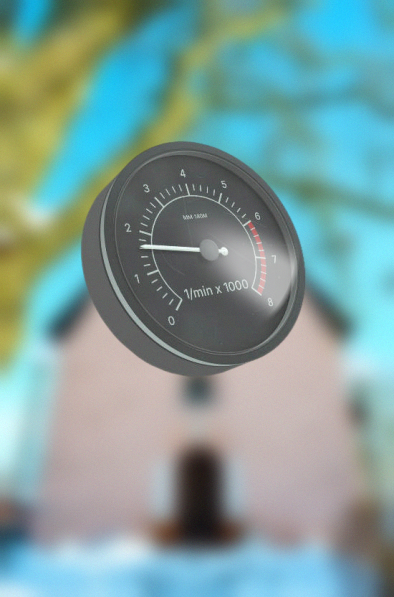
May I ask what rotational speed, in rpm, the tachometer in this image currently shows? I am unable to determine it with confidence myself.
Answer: 1600 rpm
